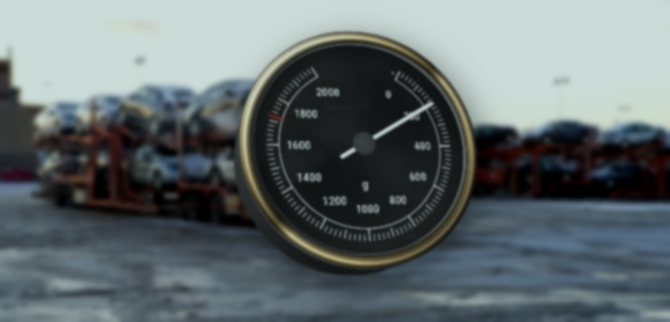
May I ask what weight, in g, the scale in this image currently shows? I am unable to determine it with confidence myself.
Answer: 200 g
